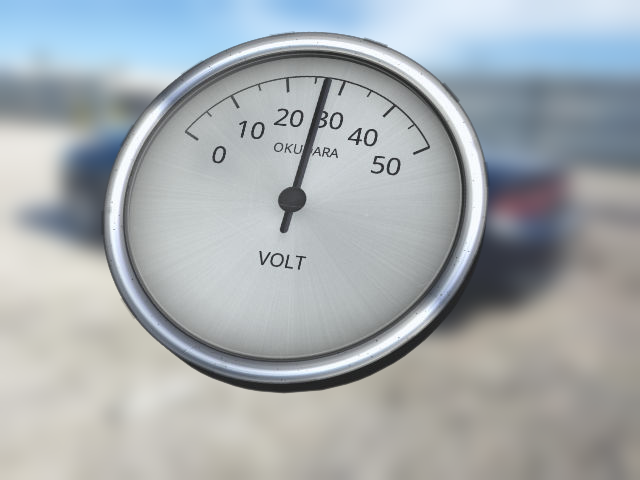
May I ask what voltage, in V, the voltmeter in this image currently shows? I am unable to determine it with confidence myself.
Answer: 27.5 V
